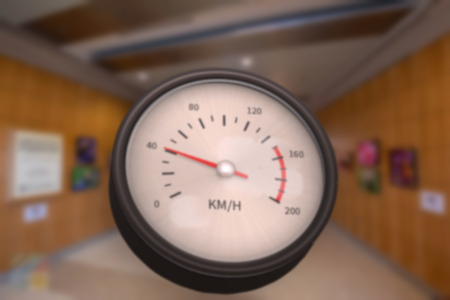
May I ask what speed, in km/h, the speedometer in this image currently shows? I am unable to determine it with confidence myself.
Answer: 40 km/h
